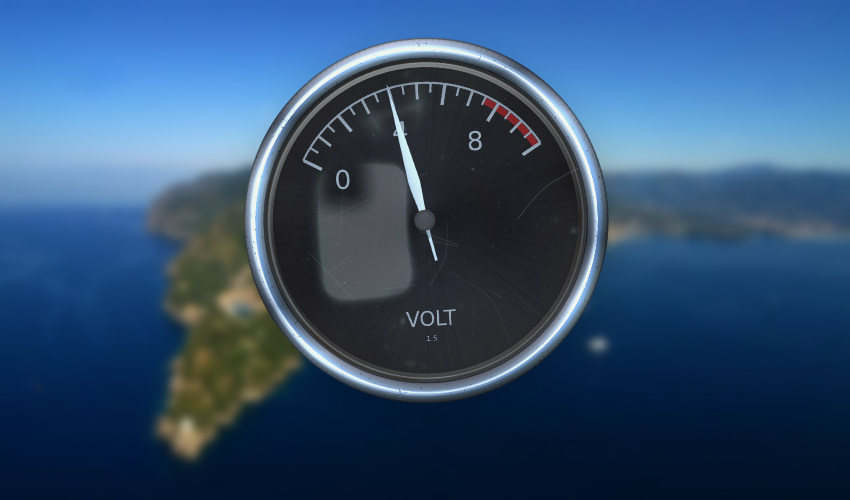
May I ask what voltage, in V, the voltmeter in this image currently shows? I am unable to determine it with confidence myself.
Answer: 4 V
